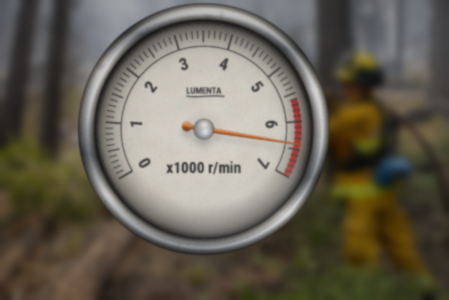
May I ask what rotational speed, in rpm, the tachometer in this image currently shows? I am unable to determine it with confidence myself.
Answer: 6400 rpm
